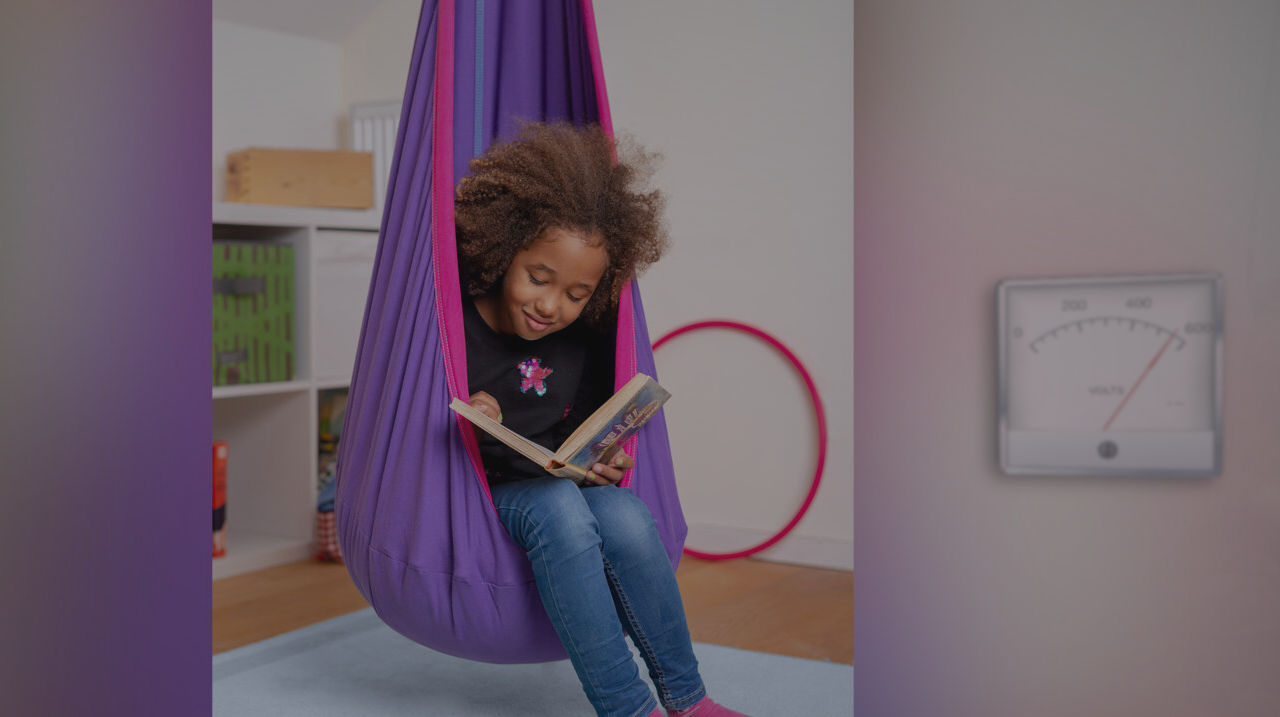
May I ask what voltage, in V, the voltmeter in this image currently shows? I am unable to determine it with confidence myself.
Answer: 550 V
